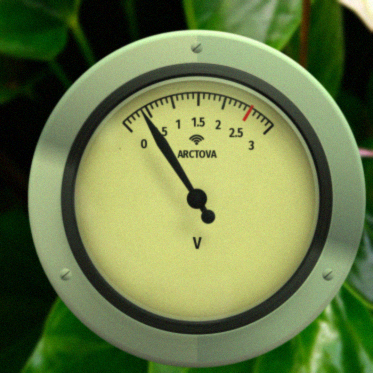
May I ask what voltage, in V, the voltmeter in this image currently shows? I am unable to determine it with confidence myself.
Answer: 0.4 V
